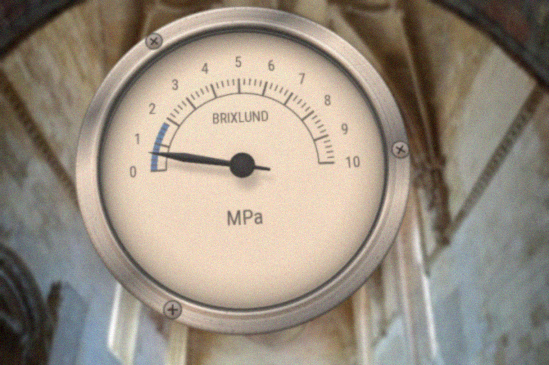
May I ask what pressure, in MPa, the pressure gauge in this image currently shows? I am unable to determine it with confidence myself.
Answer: 0.6 MPa
